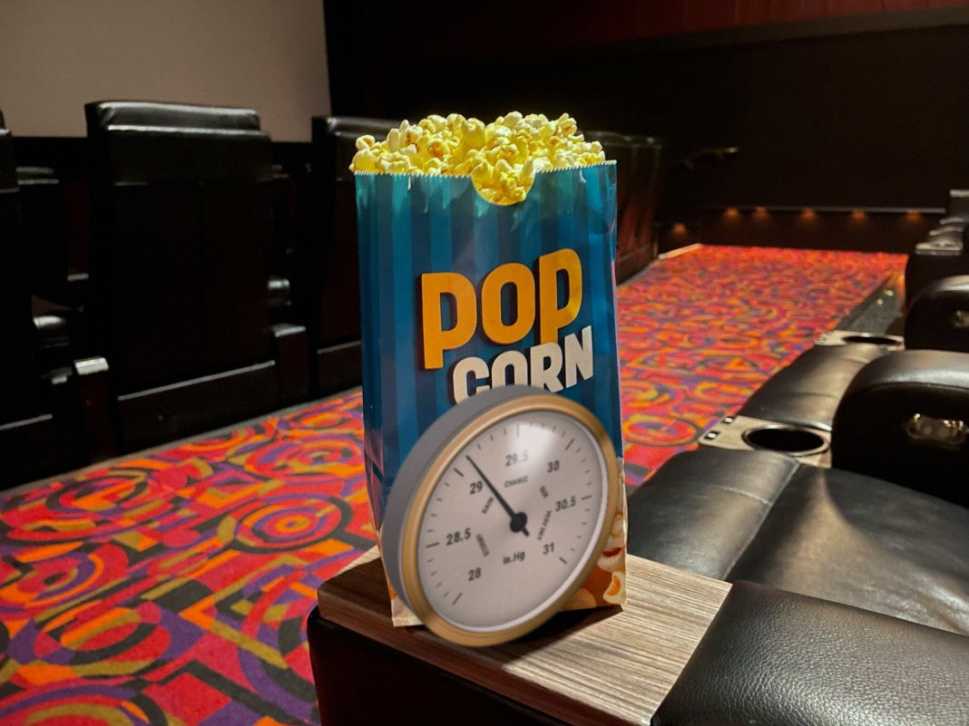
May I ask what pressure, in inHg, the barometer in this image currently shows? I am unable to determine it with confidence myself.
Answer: 29.1 inHg
